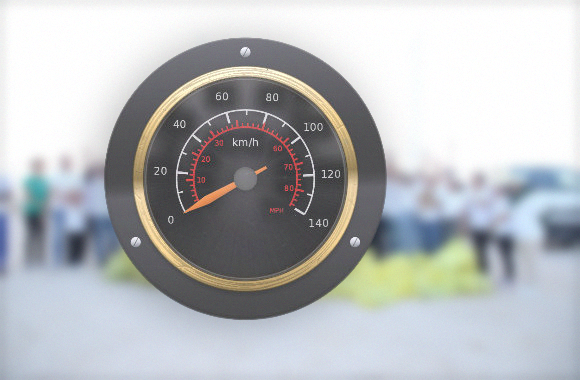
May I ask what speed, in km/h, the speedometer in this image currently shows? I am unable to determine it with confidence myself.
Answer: 0 km/h
